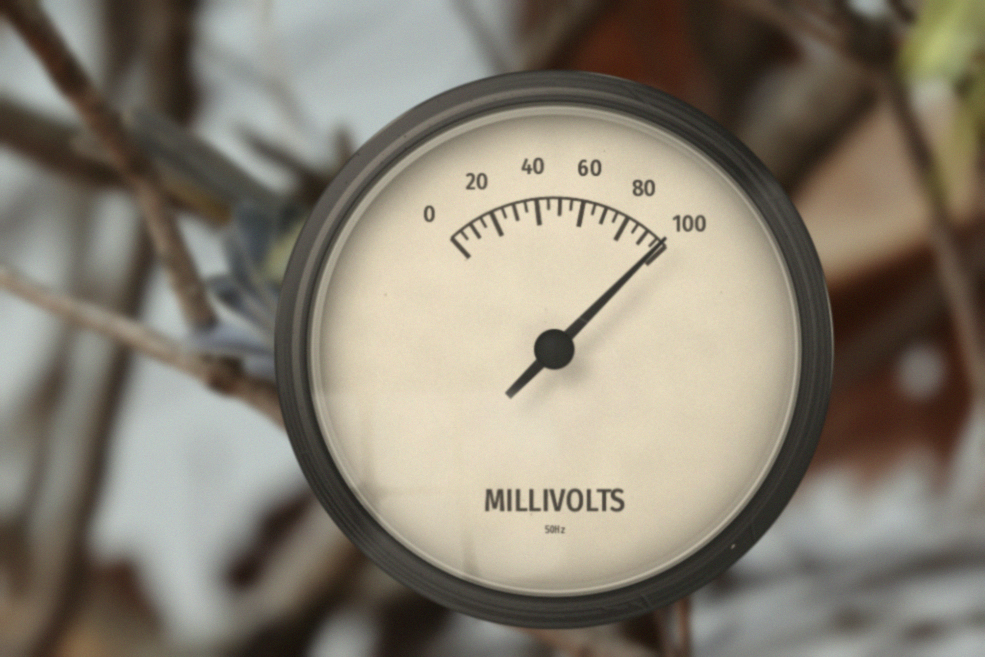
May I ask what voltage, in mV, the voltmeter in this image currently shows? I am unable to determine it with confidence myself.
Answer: 97.5 mV
